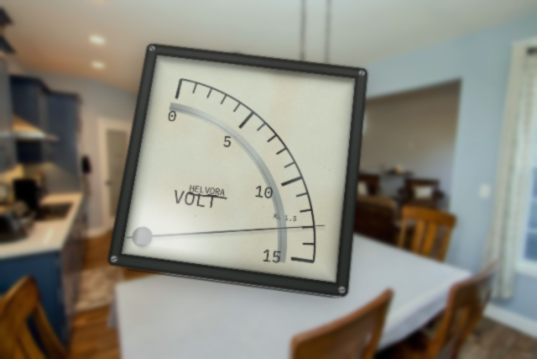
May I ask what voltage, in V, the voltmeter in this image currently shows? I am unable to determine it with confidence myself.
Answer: 13 V
